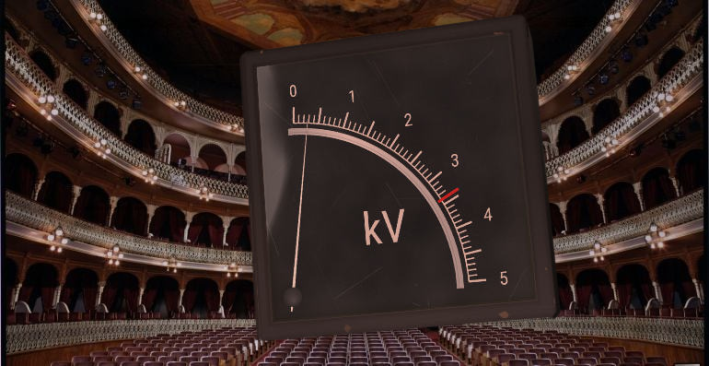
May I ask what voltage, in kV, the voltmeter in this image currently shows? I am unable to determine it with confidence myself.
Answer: 0.3 kV
